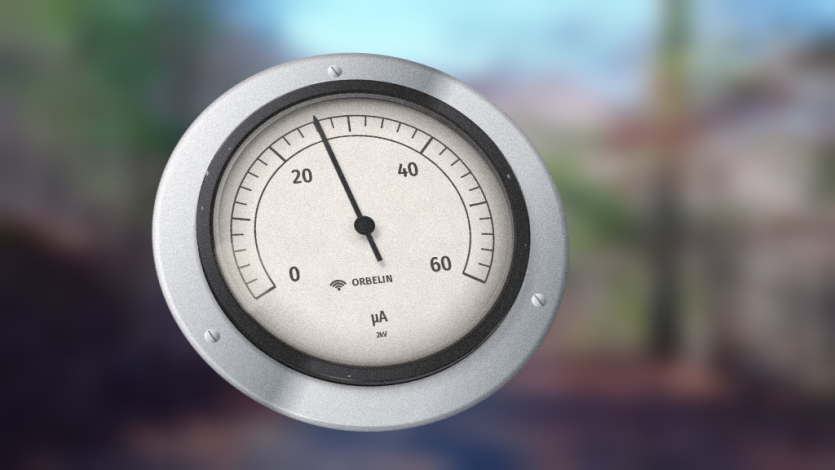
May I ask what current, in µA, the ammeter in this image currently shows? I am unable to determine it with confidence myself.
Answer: 26 µA
